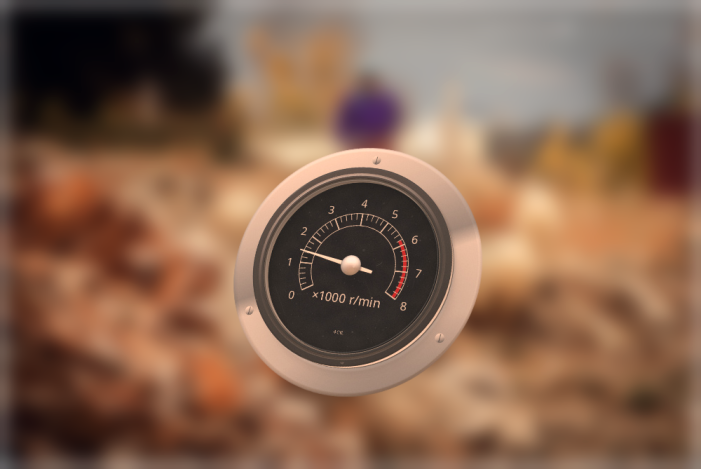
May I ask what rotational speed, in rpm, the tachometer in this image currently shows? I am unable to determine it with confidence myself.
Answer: 1400 rpm
